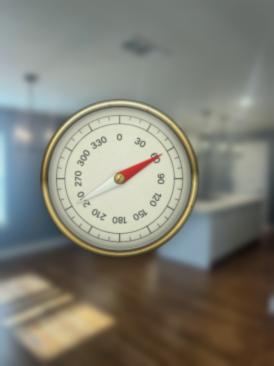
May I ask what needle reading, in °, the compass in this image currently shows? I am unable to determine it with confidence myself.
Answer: 60 °
